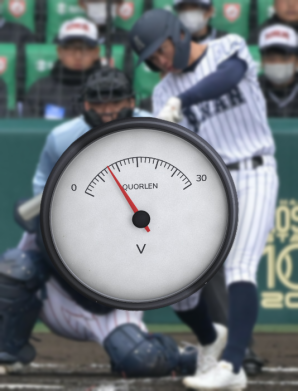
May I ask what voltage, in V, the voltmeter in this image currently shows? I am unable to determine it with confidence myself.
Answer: 8 V
